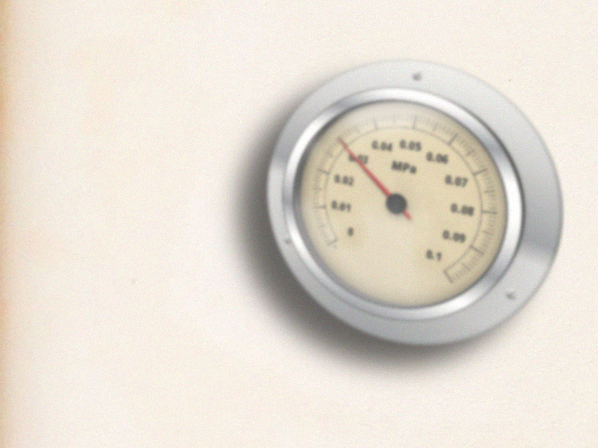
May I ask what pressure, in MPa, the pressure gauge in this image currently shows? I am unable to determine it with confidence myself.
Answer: 0.03 MPa
